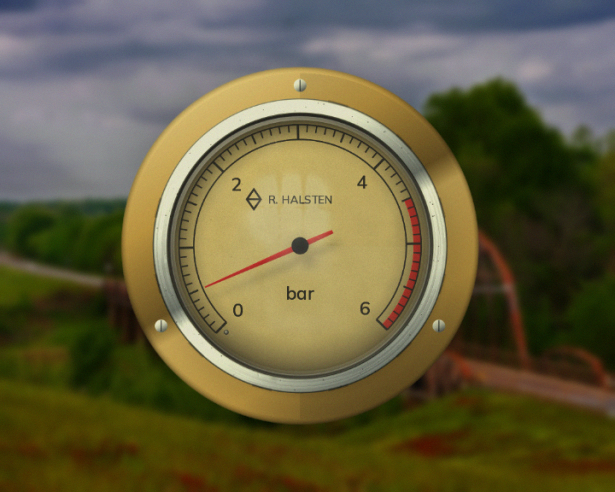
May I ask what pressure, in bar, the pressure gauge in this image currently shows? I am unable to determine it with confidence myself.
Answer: 0.5 bar
